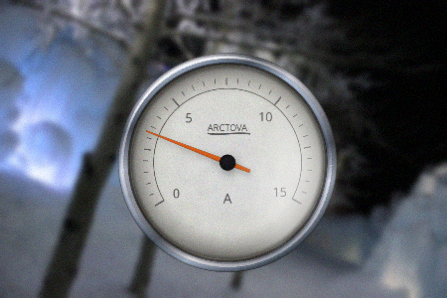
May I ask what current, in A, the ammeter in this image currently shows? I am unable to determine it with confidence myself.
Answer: 3.25 A
